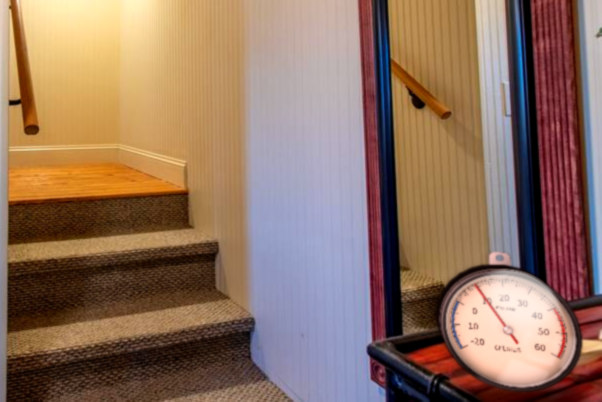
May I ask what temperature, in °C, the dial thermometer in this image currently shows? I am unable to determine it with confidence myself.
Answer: 10 °C
